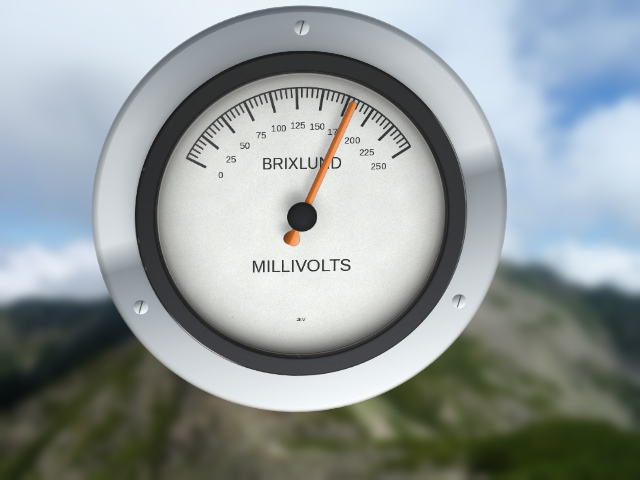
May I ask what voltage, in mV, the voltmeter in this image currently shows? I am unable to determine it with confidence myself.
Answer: 180 mV
